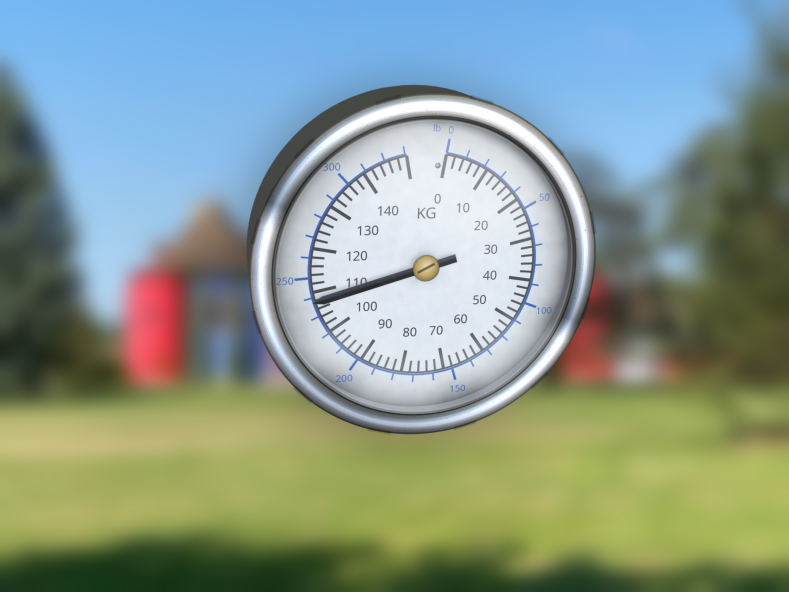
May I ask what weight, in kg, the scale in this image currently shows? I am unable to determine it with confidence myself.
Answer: 108 kg
